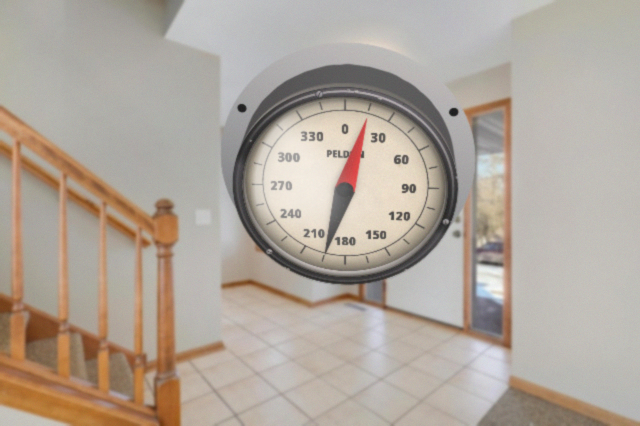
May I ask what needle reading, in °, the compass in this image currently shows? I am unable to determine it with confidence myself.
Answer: 15 °
